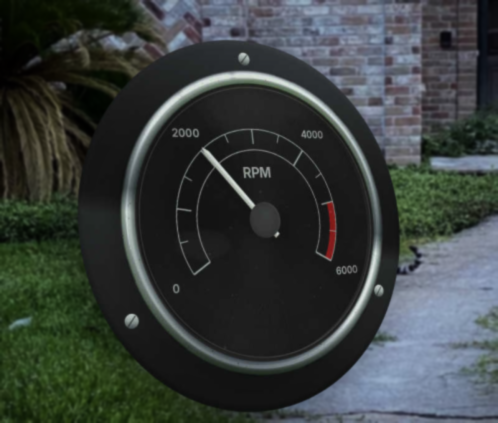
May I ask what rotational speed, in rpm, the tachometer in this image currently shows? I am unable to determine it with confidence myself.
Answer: 2000 rpm
